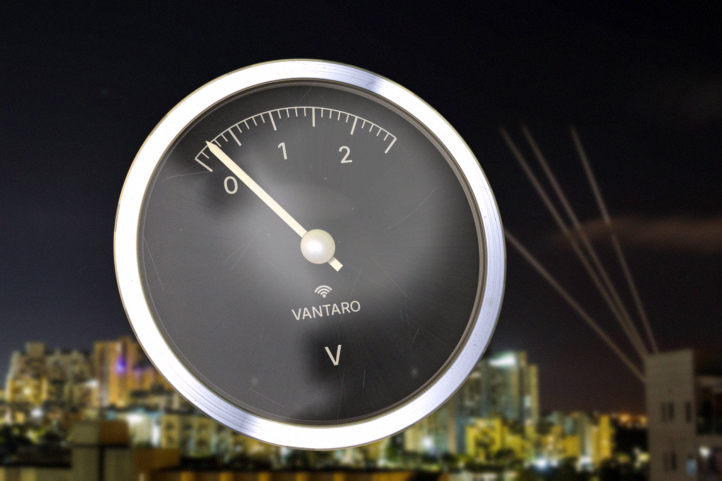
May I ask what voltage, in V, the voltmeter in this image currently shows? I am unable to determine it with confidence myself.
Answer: 0.2 V
